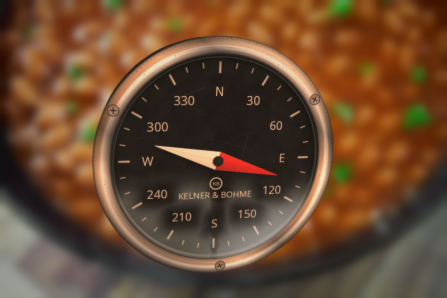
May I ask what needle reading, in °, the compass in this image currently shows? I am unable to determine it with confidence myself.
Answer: 105 °
